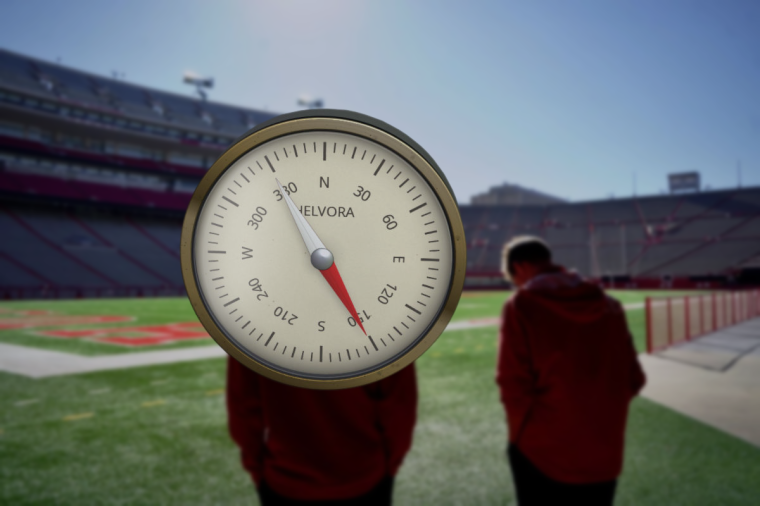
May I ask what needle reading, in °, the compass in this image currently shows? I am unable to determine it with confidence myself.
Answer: 150 °
